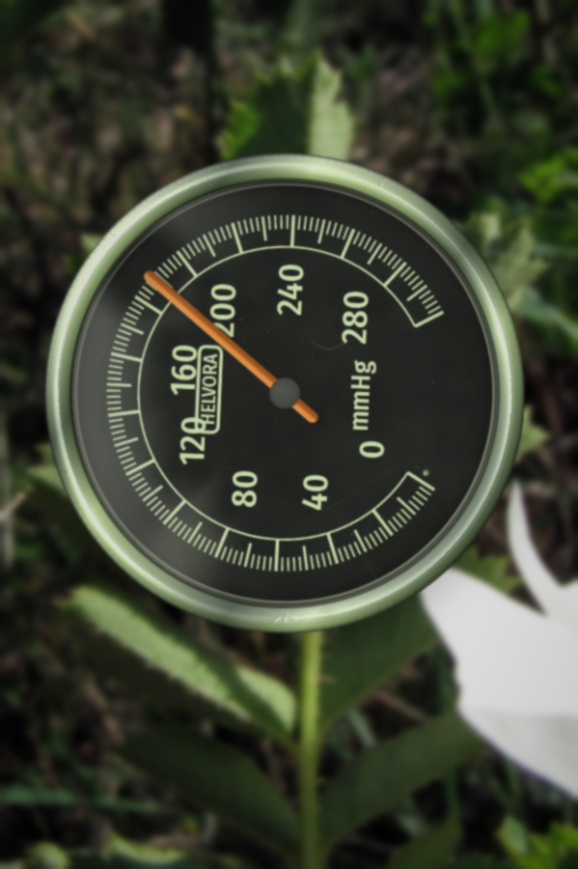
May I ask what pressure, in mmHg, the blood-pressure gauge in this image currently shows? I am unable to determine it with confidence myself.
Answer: 188 mmHg
